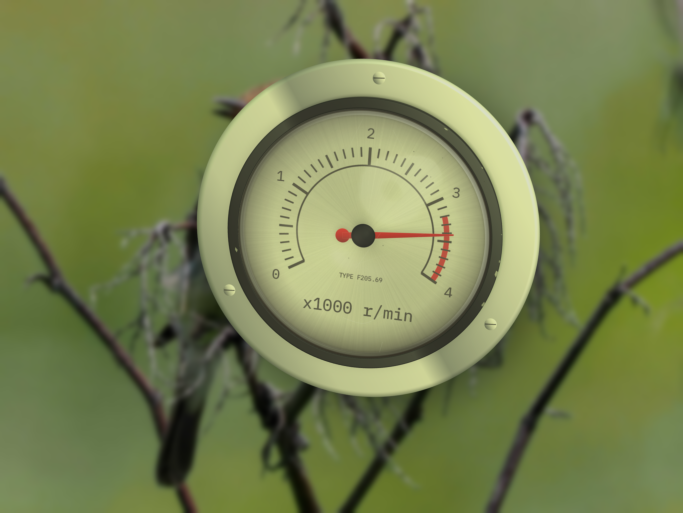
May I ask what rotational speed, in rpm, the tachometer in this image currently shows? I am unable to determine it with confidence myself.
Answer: 3400 rpm
